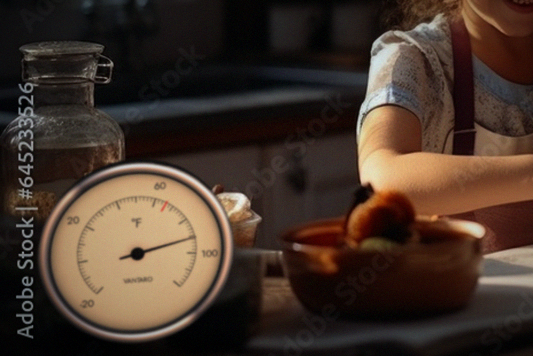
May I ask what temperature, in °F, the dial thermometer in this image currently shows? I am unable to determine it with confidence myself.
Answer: 90 °F
